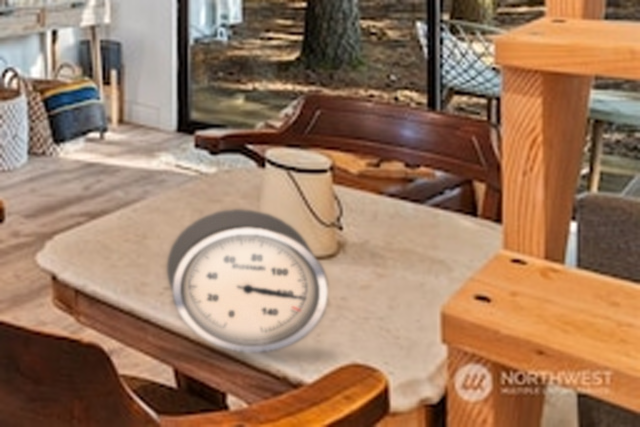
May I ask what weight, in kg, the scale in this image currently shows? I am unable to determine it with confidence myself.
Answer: 120 kg
